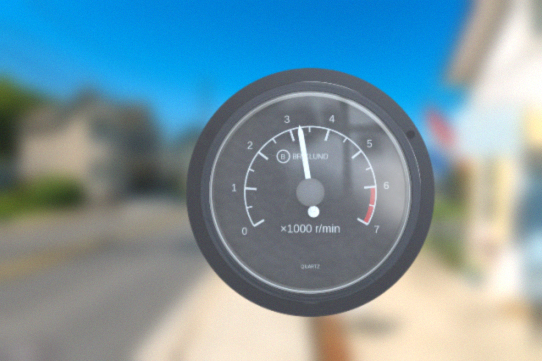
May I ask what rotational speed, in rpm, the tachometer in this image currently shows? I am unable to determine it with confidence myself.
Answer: 3250 rpm
